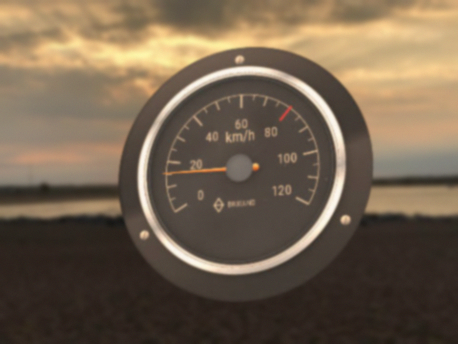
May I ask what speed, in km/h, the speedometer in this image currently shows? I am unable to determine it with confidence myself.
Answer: 15 km/h
